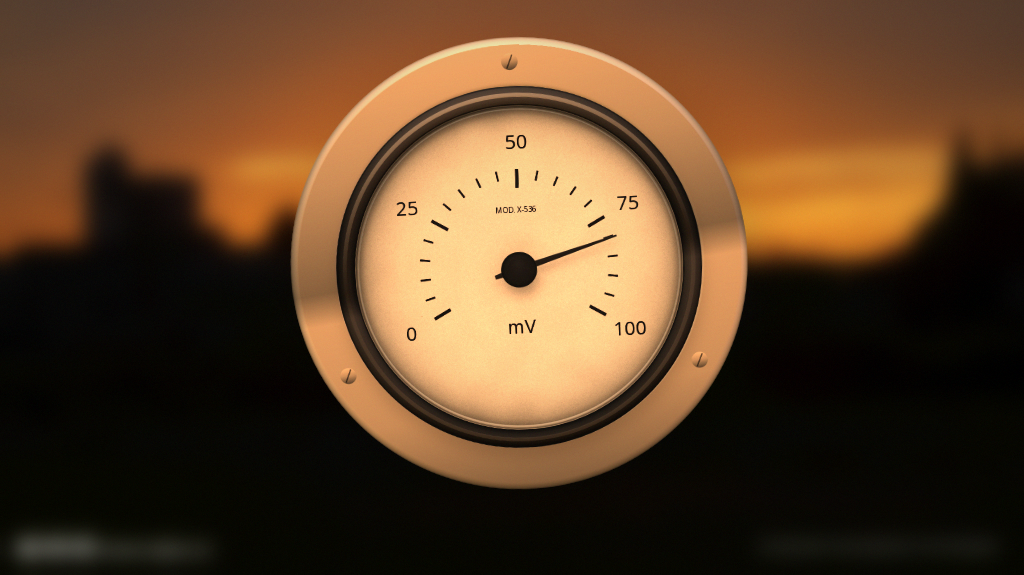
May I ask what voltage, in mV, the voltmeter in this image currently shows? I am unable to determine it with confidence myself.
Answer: 80 mV
